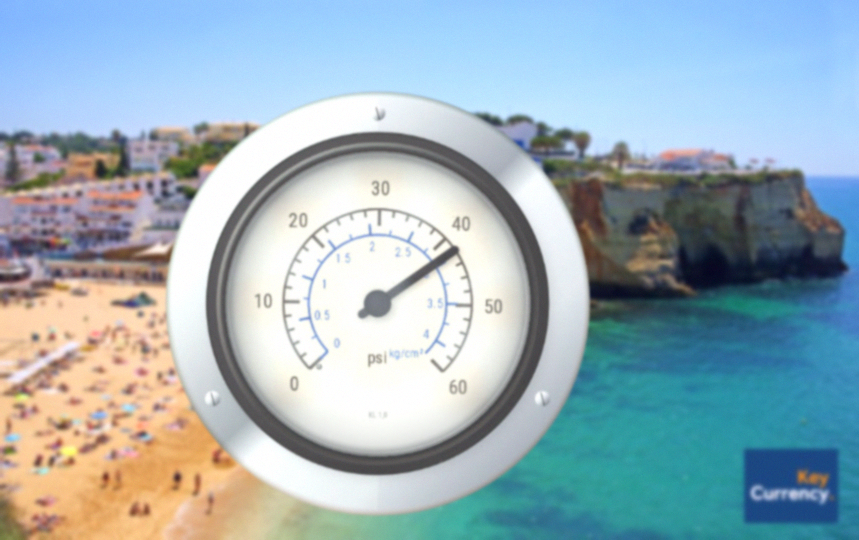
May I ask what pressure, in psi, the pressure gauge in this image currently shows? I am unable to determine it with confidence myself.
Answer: 42 psi
